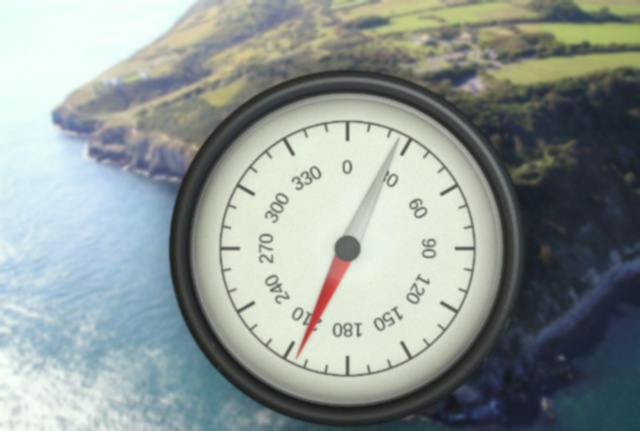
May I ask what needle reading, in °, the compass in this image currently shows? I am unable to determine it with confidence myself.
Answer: 205 °
